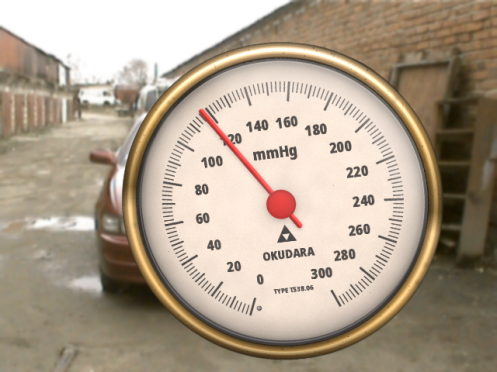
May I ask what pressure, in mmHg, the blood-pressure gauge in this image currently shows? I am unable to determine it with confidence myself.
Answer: 118 mmHg
